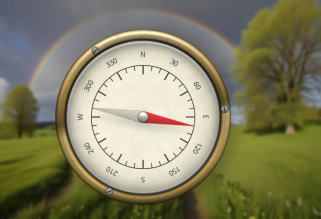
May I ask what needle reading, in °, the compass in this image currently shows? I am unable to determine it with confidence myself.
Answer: 100 °
